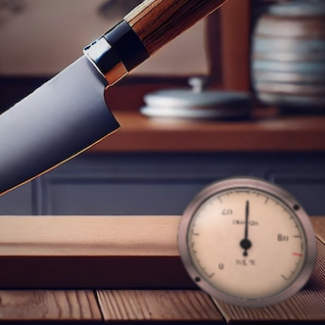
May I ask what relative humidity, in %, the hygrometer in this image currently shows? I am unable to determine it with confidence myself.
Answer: 52 %
